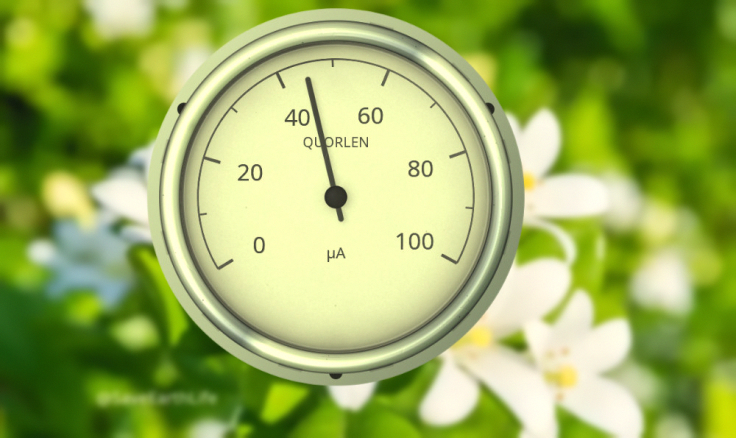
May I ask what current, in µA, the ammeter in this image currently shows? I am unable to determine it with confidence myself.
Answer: 45 µA
